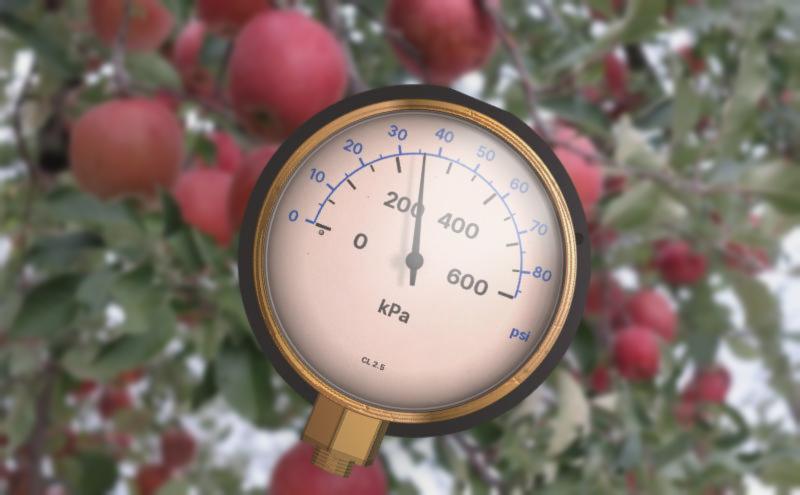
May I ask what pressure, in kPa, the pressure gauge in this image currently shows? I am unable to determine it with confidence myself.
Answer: 250 kPa
